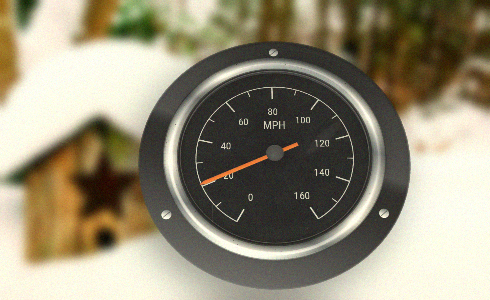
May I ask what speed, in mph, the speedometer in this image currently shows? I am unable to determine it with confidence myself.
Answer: 20 mph
